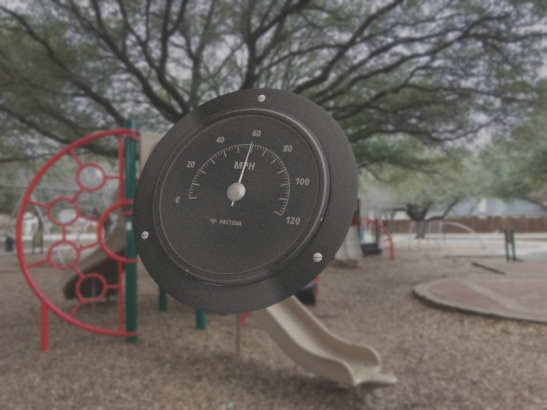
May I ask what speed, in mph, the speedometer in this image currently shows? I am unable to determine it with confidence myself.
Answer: 60 mph
